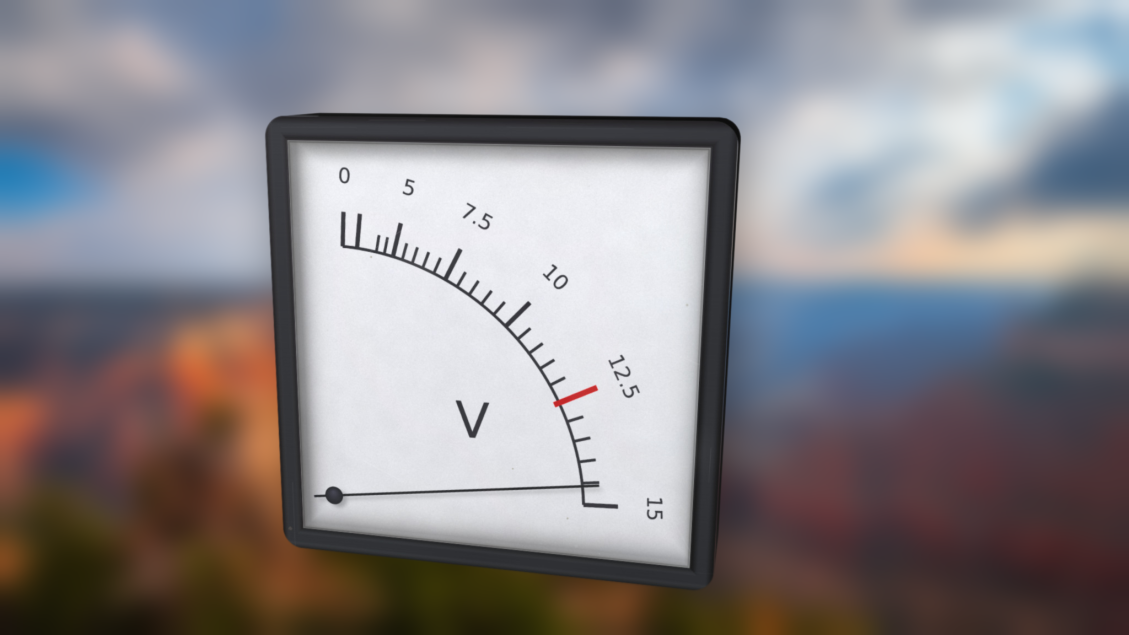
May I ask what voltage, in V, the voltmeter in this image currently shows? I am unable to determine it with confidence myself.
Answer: 14.5 V
